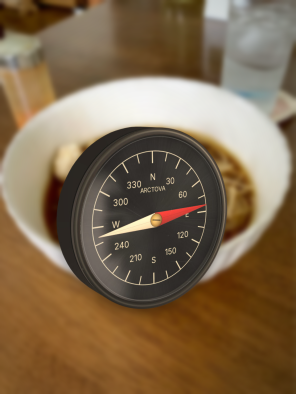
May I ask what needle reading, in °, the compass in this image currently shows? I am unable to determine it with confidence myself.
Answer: 82.5 °
